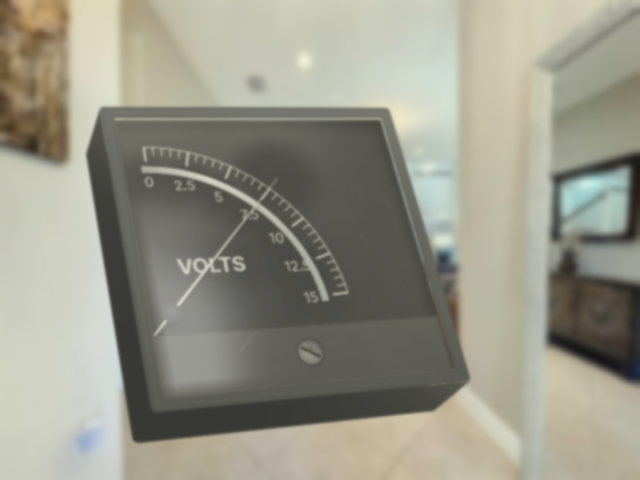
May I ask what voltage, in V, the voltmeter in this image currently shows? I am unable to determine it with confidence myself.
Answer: 7.5 V
